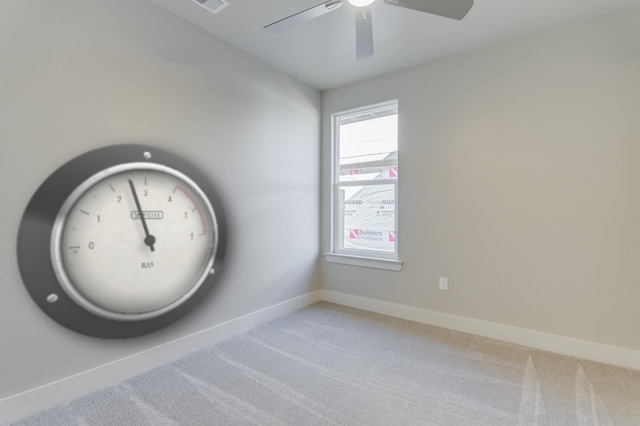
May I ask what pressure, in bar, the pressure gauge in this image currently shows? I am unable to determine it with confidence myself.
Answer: 2.5 bar
